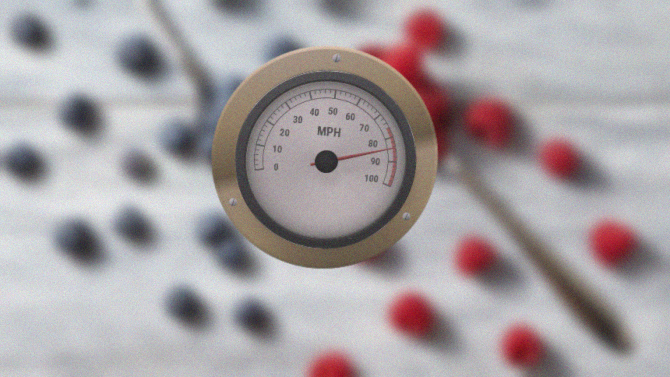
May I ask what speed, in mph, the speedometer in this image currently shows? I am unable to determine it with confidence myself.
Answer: 84 mph
